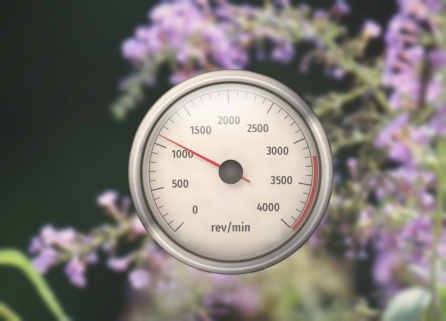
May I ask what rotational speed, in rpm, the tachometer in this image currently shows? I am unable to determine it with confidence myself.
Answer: 1100 rpm
